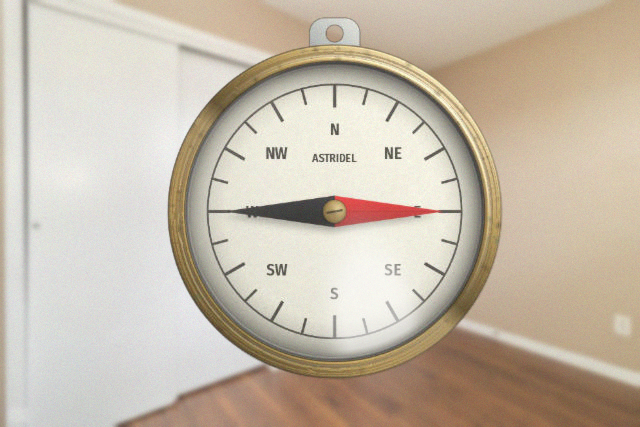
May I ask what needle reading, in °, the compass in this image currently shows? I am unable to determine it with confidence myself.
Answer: 90 °
